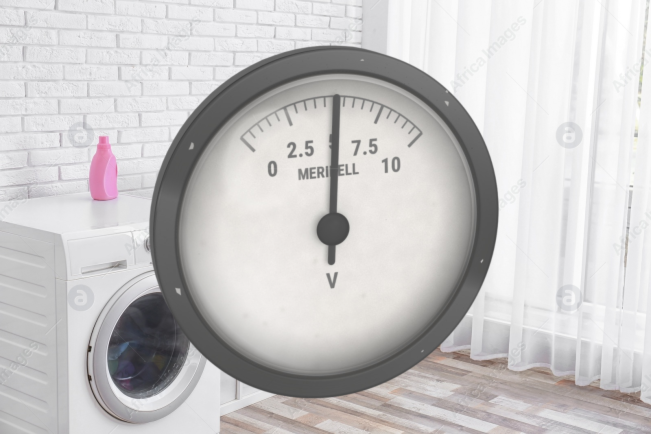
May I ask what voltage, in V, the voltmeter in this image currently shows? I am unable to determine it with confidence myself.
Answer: 5 V
